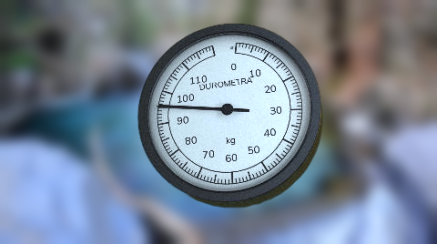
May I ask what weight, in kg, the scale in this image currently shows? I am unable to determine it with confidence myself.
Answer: 95 kg
